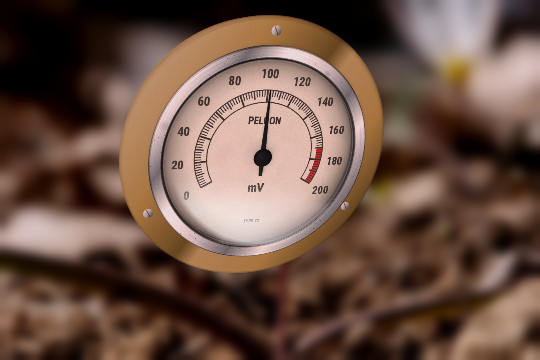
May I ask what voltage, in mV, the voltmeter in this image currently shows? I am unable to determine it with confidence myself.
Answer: 100 mV
